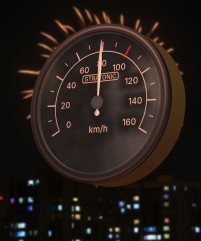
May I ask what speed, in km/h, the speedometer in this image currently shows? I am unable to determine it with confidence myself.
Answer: 80 km/h
